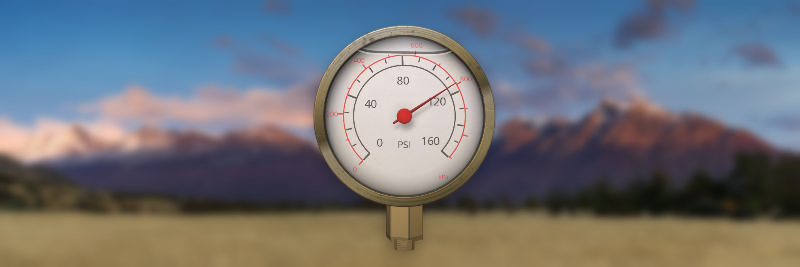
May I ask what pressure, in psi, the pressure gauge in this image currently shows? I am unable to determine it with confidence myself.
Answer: 115 psi
